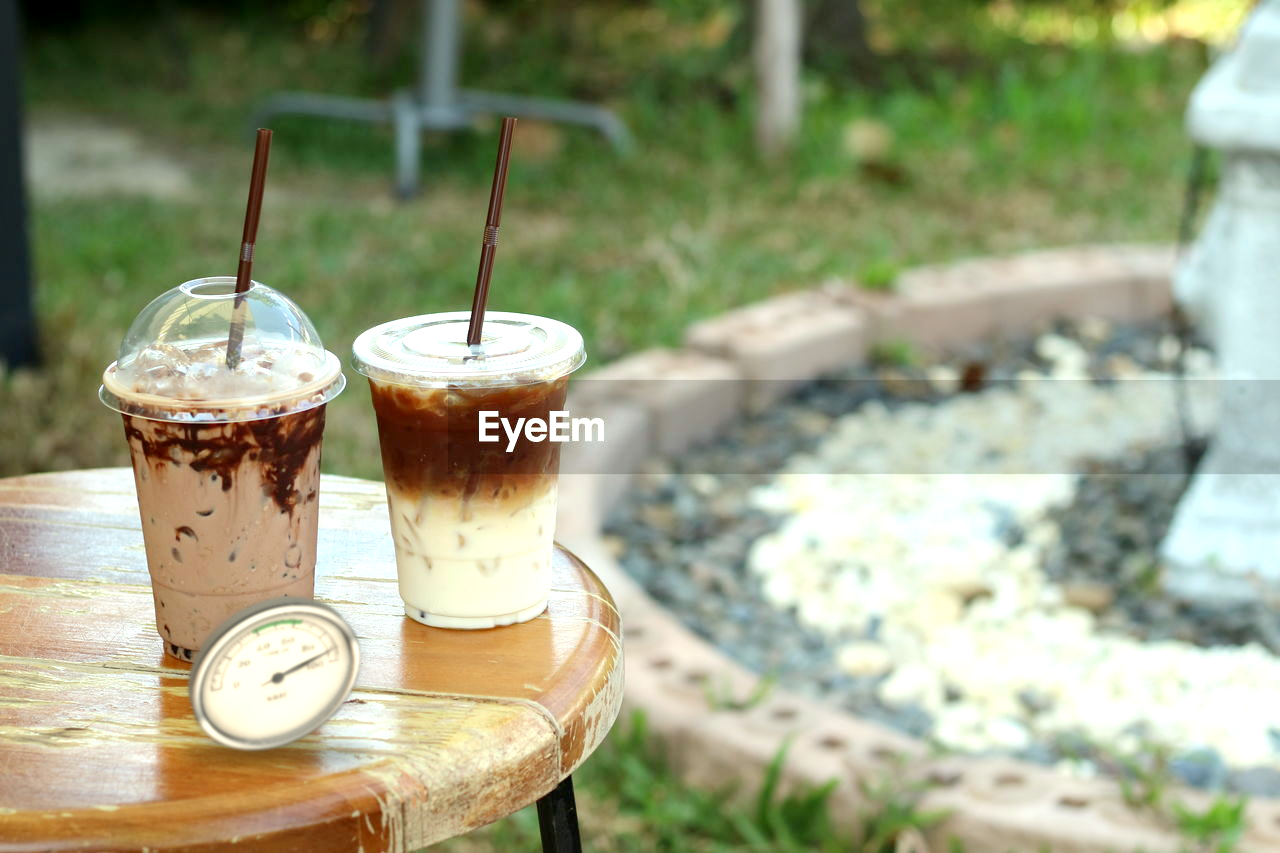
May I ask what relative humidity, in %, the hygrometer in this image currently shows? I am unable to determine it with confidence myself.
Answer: 90 %
